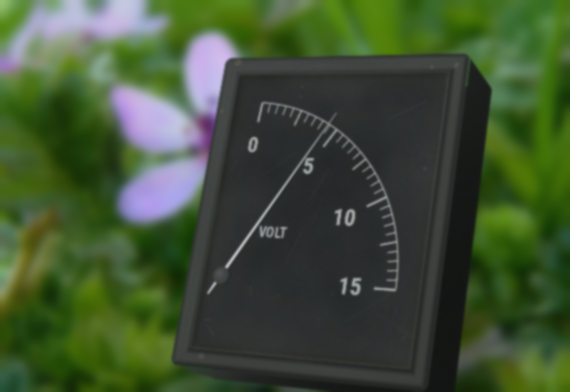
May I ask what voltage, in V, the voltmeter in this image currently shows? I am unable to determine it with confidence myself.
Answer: 4.5 V
